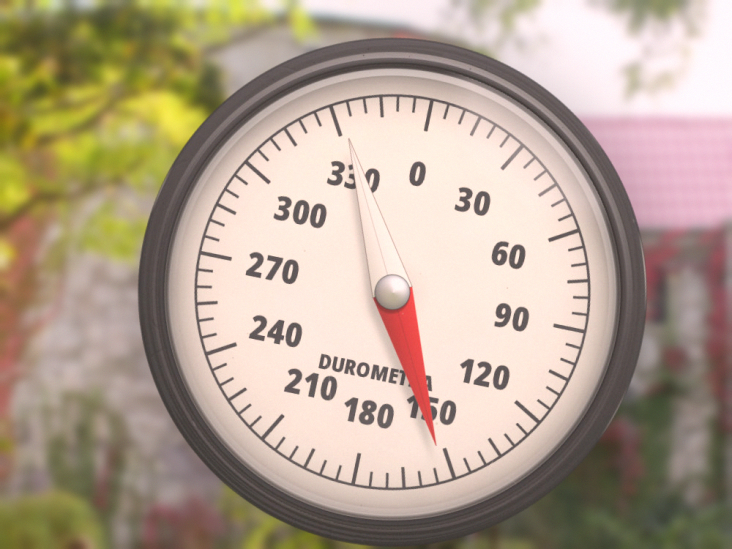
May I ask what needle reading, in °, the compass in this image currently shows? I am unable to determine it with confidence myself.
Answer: 152.5 °
